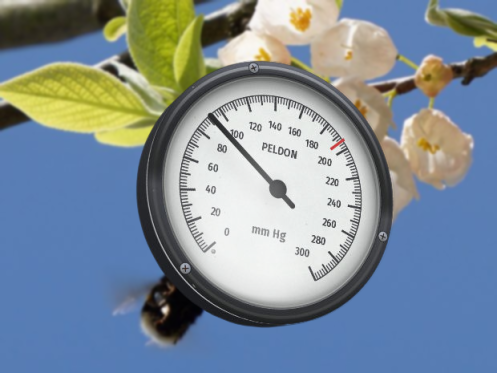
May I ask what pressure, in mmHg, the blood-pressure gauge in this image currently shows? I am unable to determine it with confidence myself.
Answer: 90 mmHg
